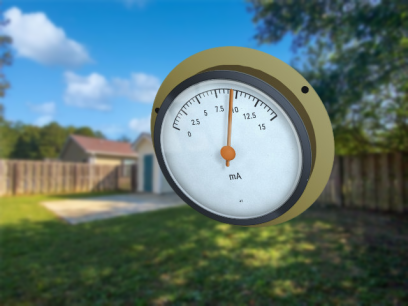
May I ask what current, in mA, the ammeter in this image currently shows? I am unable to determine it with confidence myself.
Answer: 9.5 mA
